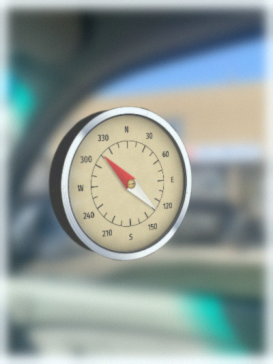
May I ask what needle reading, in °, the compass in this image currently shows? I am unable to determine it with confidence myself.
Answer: 315 °
